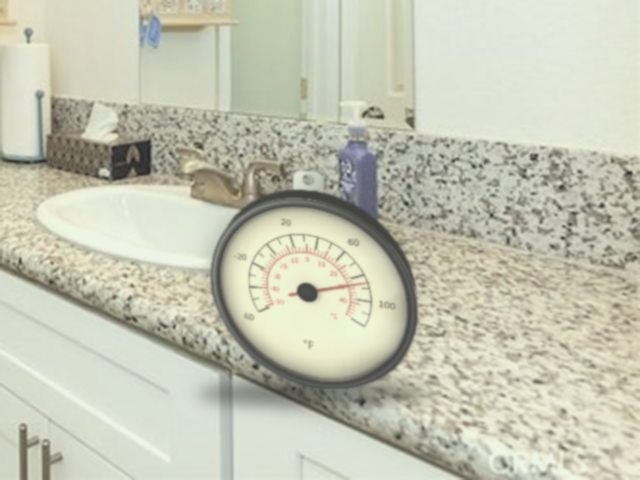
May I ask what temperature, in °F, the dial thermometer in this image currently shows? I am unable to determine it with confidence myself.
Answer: 85 °F
